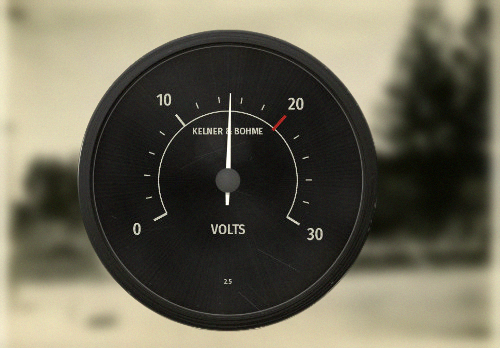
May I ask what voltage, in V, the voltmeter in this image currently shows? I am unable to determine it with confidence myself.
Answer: 15 V
